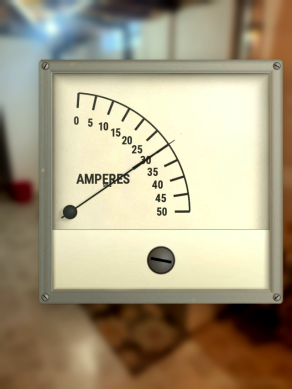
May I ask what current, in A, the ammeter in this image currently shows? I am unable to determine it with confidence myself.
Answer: 30 A
